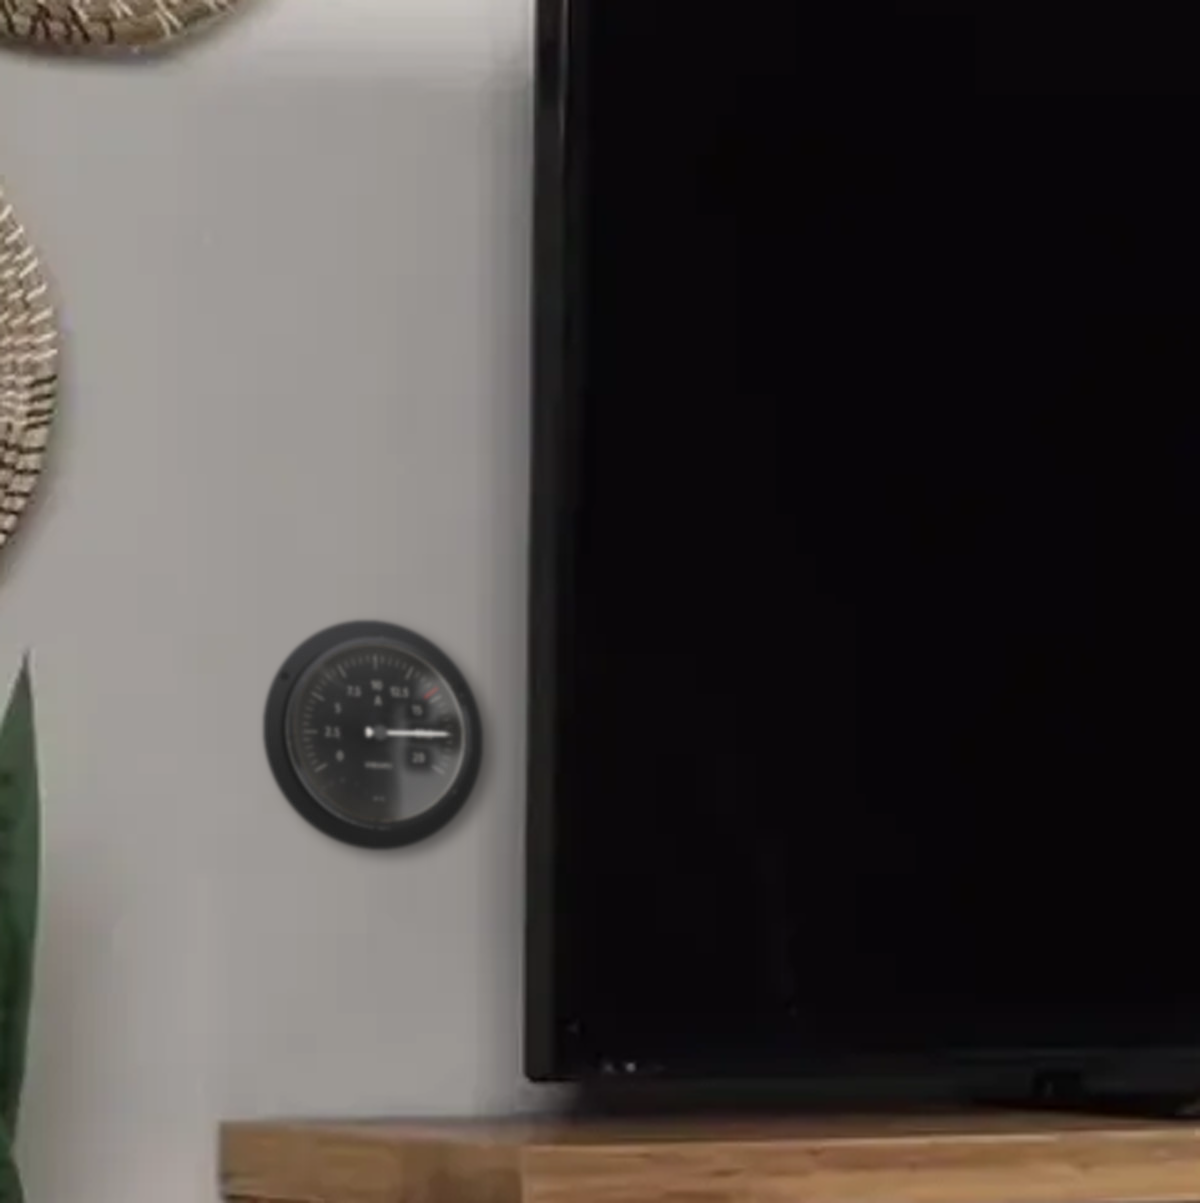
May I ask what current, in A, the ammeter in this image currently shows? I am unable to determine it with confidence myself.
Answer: 17.5 A
